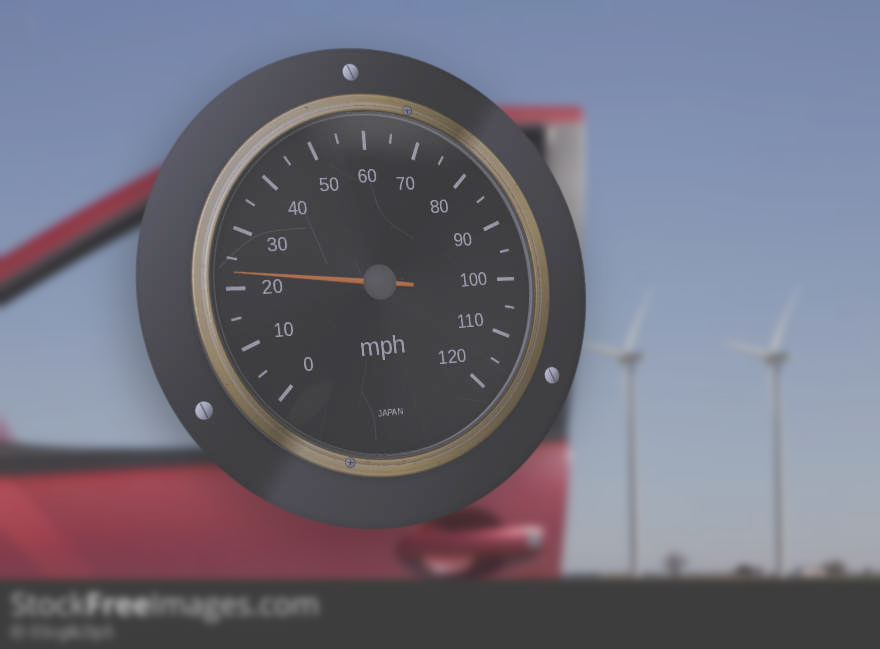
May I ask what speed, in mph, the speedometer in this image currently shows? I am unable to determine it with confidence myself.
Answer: 22.5 mph
